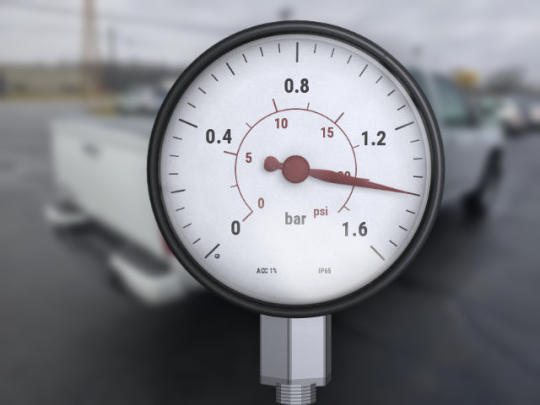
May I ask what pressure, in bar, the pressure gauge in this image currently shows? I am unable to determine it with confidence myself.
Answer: 1.4 bar
